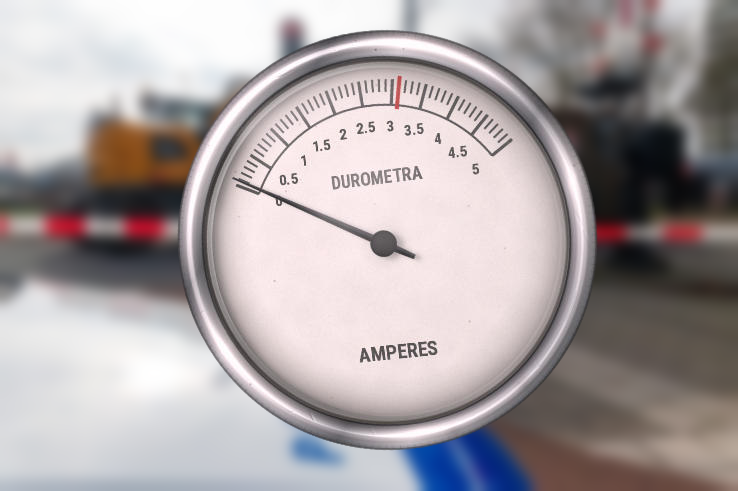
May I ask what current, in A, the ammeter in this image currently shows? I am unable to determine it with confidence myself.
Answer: 0.1 A
